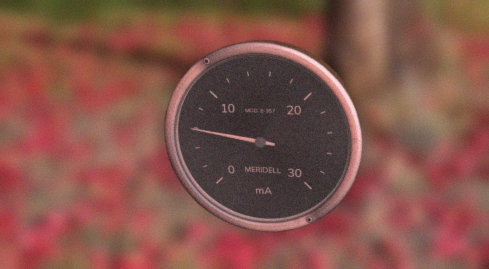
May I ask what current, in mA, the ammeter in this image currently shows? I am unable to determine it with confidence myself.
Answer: 6 mA
